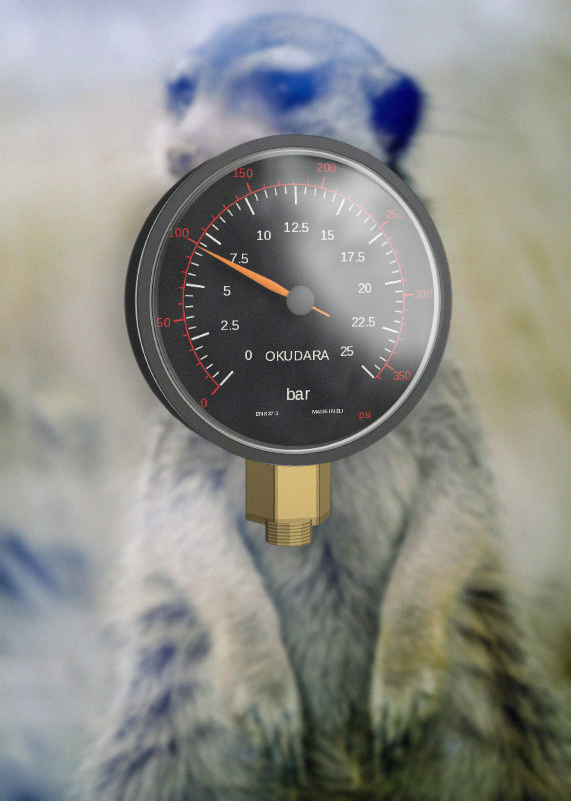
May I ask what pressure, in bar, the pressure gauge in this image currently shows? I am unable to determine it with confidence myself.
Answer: 6.75 bar
